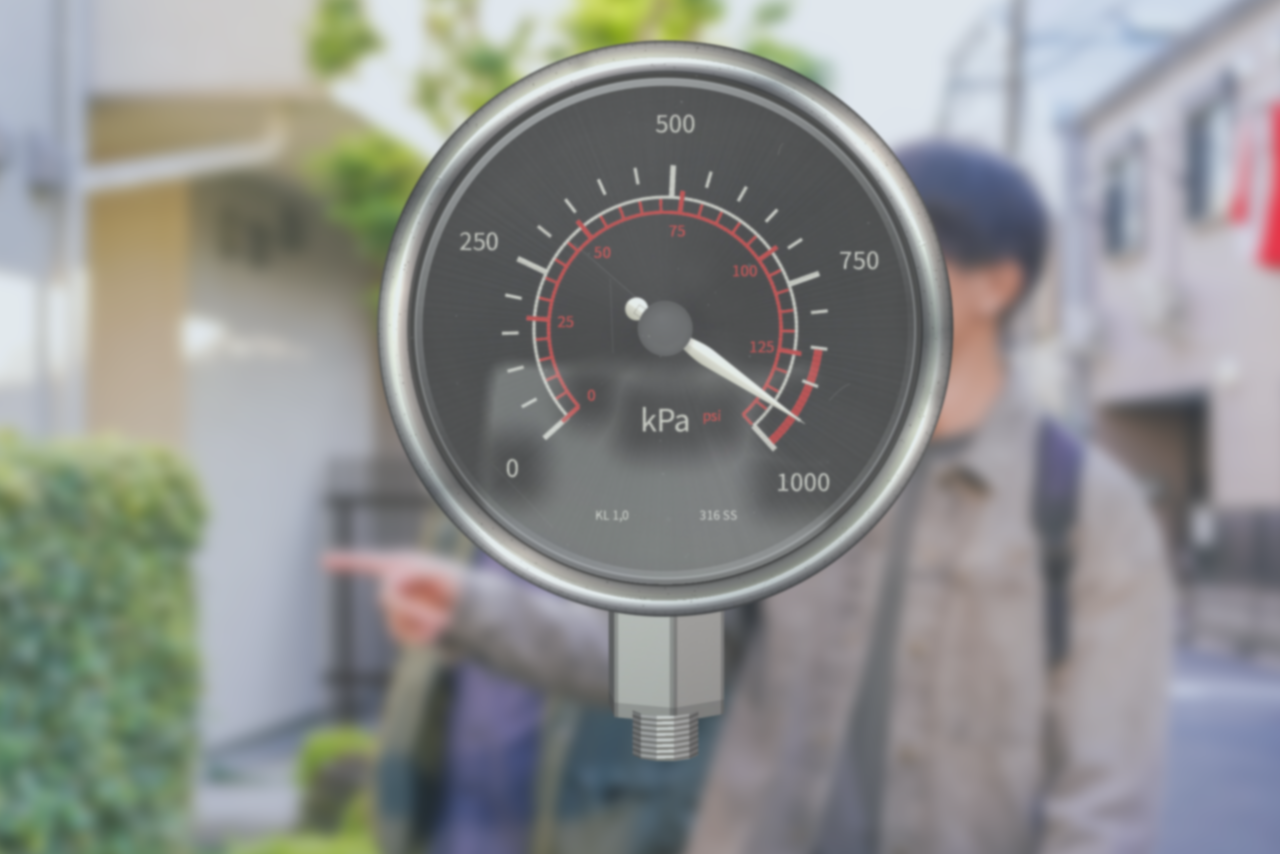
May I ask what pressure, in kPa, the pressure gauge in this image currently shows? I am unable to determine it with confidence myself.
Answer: 950 kPa
